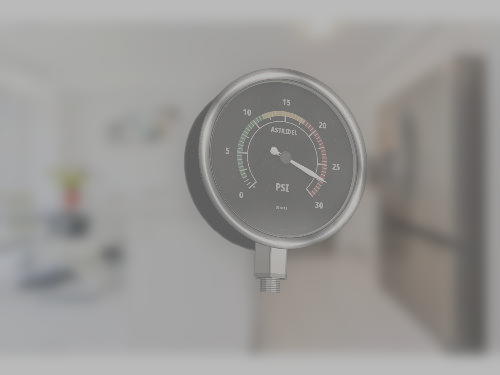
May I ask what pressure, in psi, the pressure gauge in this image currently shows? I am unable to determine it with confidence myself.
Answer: 27.5 psi
